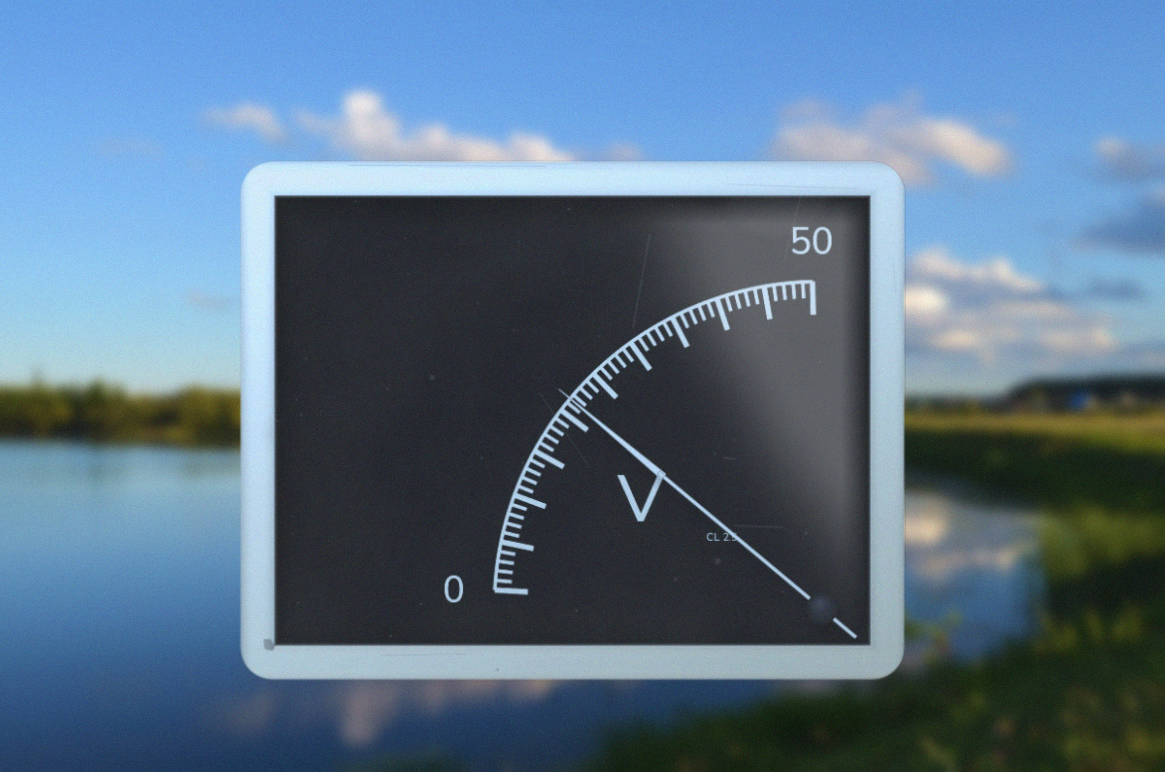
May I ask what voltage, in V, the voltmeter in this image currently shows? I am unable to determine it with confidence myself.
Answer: 21.5 V
